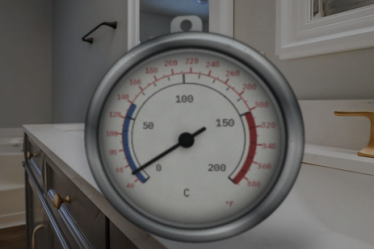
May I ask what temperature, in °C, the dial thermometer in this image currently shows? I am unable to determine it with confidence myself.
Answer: 10 °C
